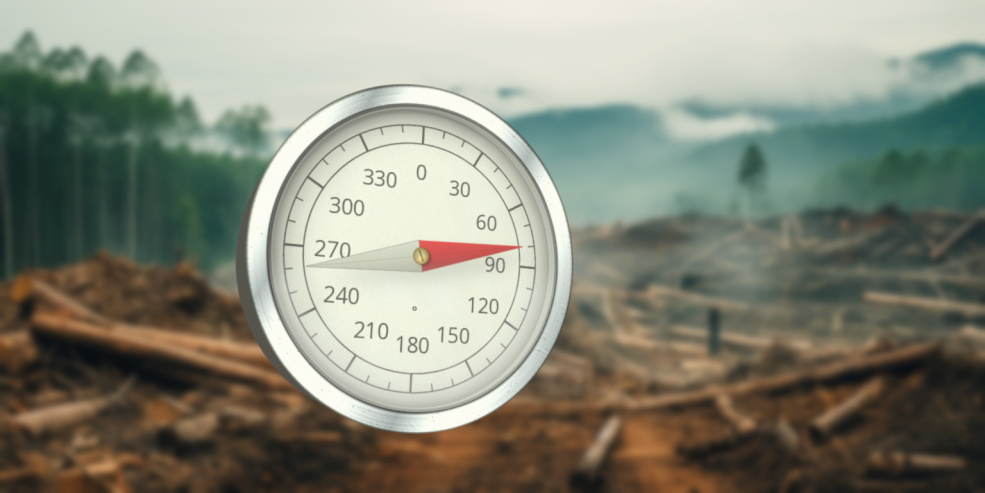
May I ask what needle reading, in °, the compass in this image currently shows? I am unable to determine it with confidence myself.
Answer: 80 °
